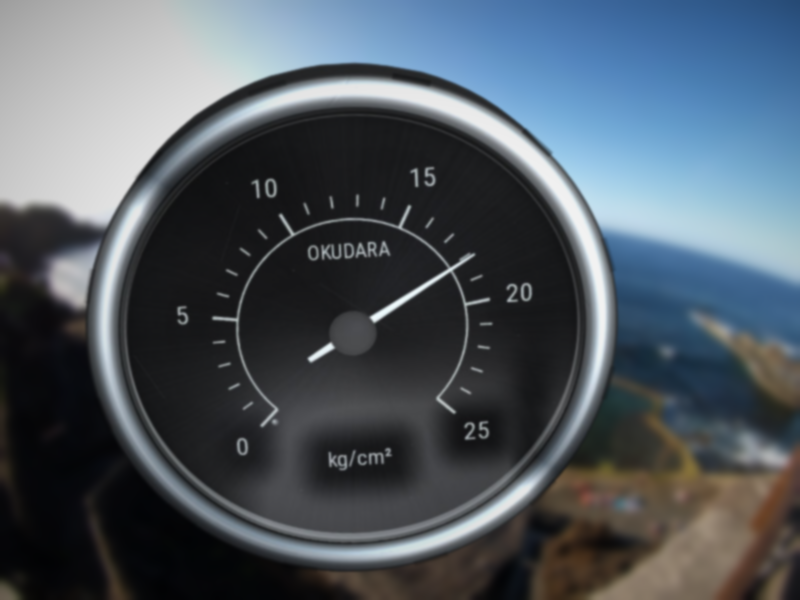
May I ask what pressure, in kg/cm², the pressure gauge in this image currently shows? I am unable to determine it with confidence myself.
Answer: 18 kg/cm²
